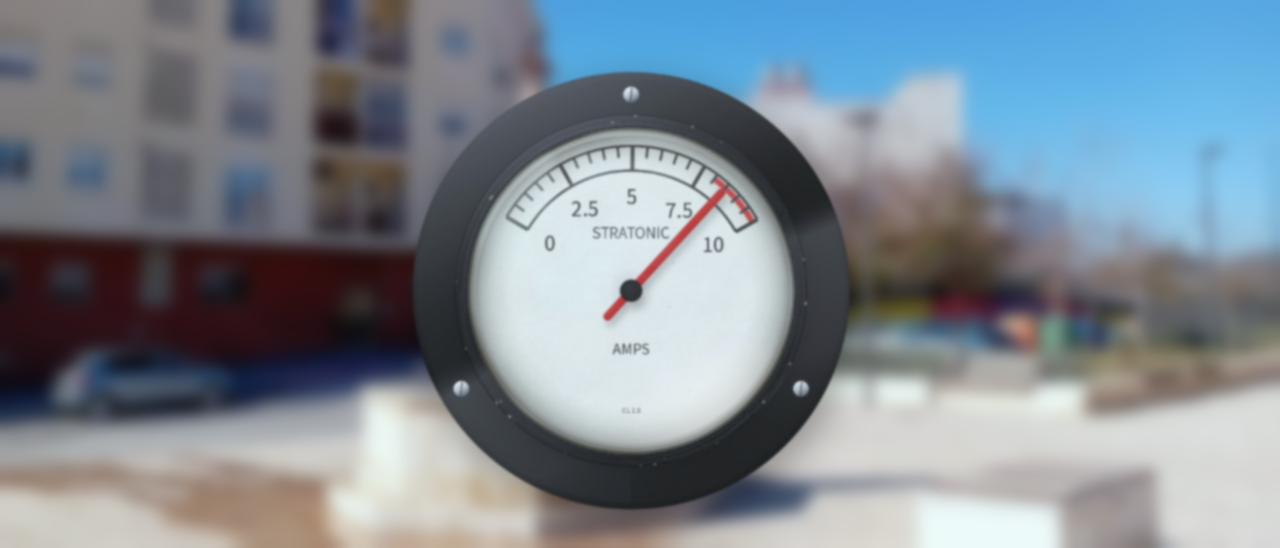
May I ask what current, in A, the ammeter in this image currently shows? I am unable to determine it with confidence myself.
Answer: 8.5 A
